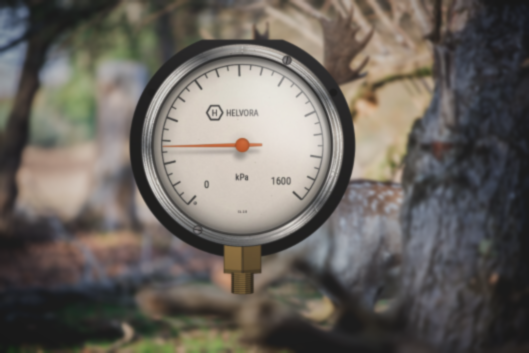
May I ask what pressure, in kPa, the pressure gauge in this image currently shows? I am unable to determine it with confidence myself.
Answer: 275 kPa
